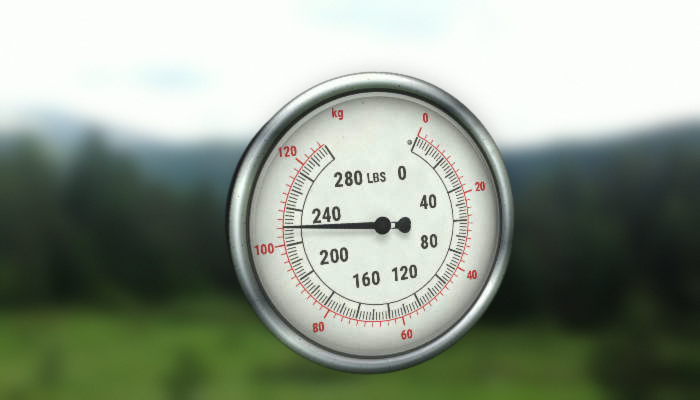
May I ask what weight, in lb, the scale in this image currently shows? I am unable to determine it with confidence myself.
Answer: 230 lb
